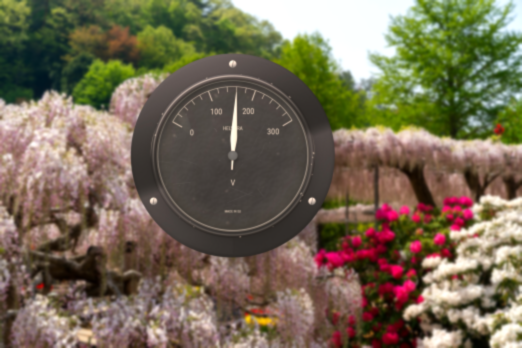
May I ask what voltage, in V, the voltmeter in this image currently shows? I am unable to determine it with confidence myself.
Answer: 160 V
